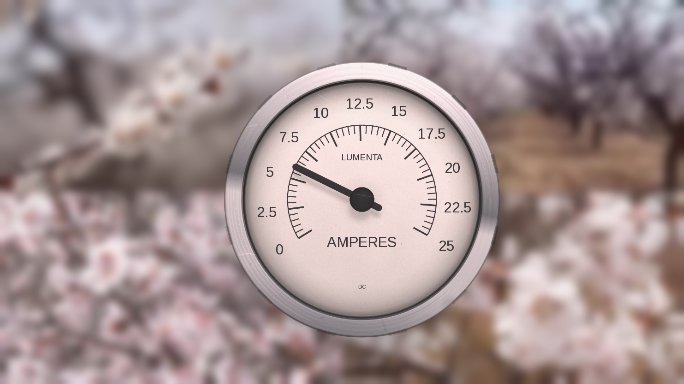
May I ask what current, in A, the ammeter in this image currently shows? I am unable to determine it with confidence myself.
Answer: 6 A
